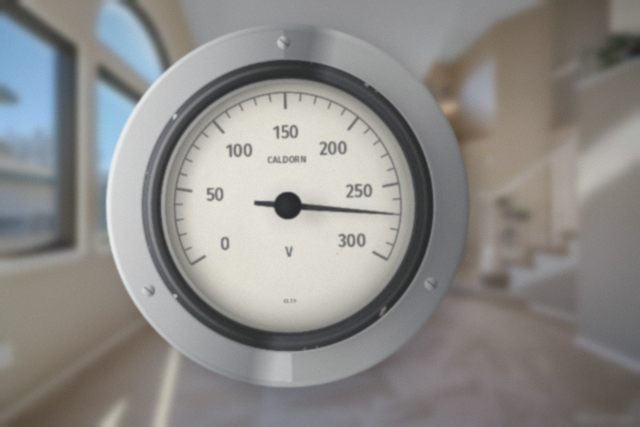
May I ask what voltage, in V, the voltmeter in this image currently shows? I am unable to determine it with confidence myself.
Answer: 270 V
